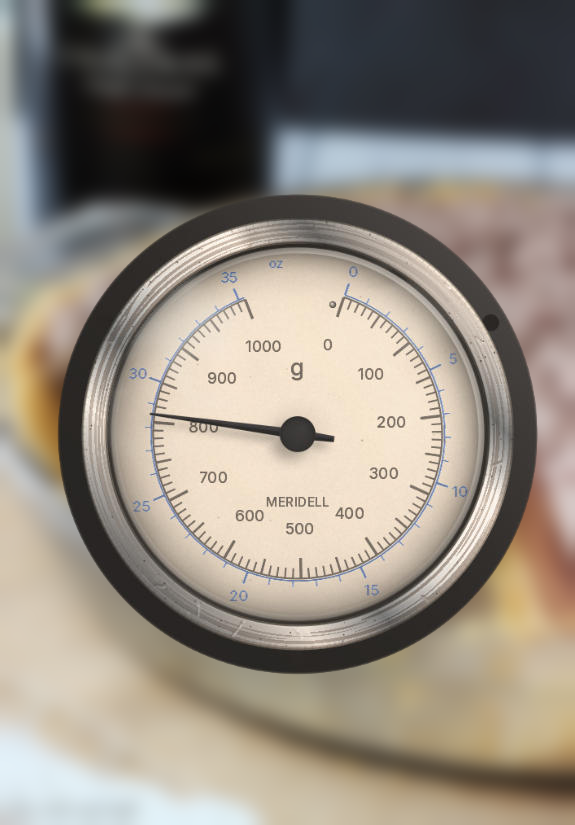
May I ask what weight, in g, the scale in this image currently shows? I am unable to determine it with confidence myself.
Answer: 810 g
